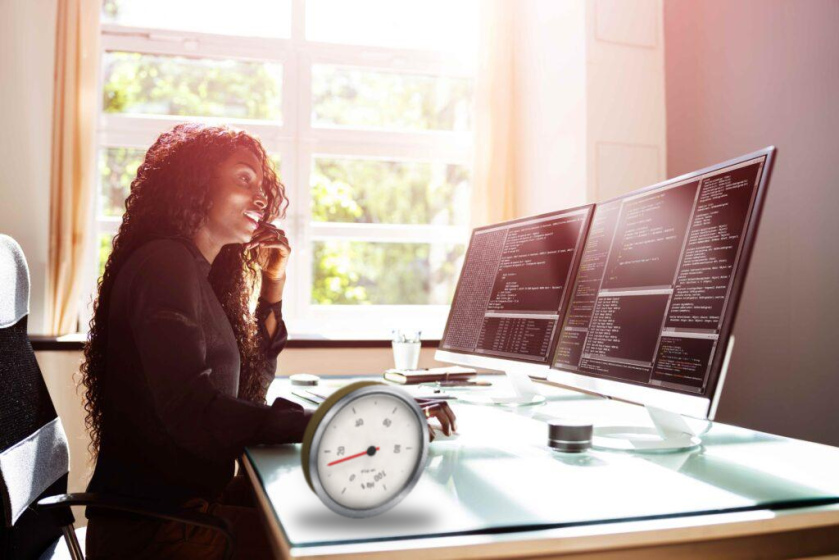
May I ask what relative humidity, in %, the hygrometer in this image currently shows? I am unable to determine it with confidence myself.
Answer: 15 %
